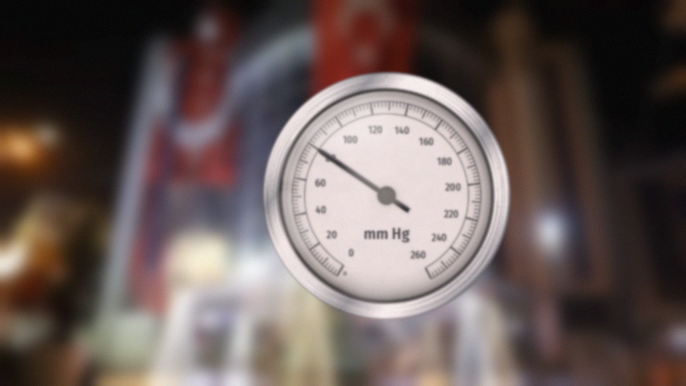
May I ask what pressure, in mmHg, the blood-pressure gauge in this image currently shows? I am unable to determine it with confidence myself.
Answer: 80 mmHg
